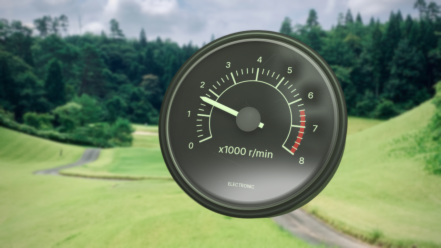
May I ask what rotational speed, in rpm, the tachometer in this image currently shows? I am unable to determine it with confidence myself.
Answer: 1600 rpm
